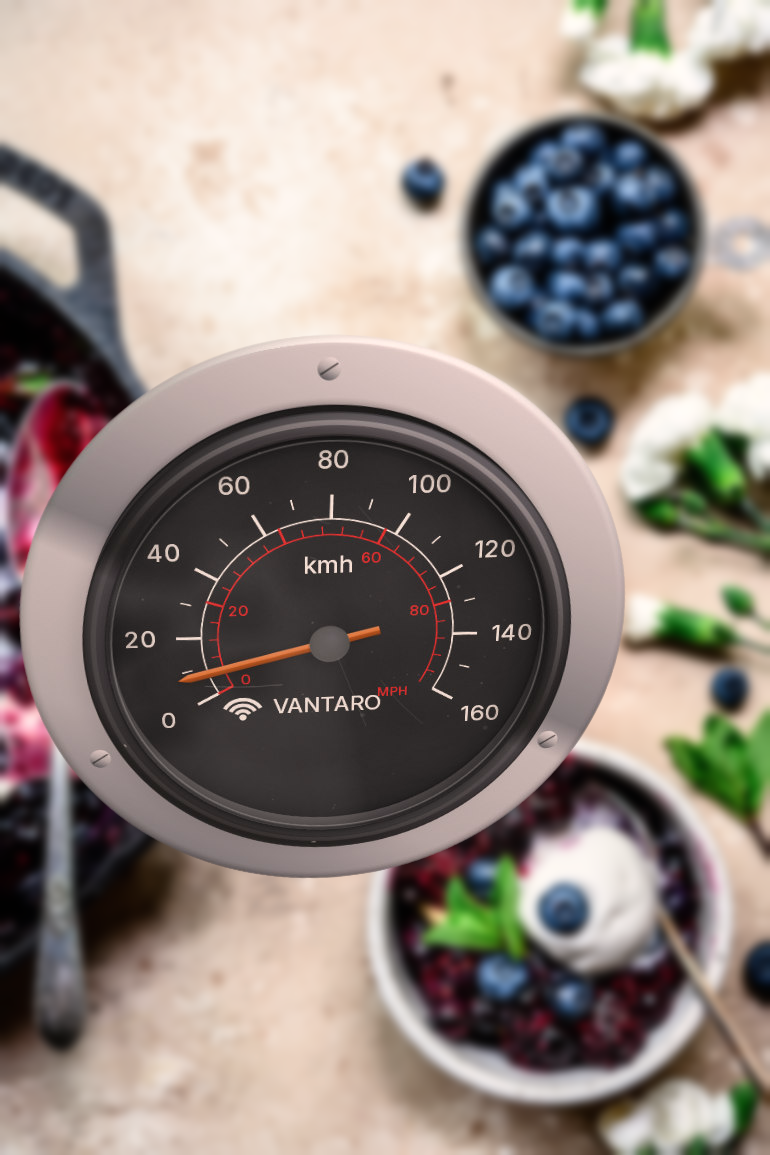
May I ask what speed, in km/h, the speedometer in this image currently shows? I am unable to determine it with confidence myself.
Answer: 10 km/h
